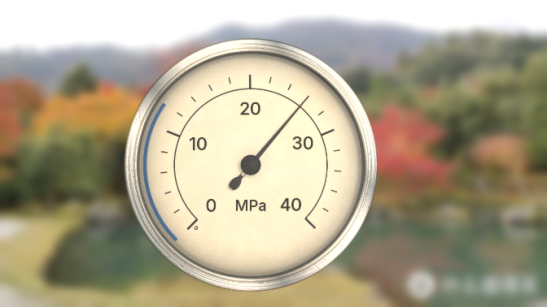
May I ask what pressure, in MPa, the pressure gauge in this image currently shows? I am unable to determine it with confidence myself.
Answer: 26 MPa
